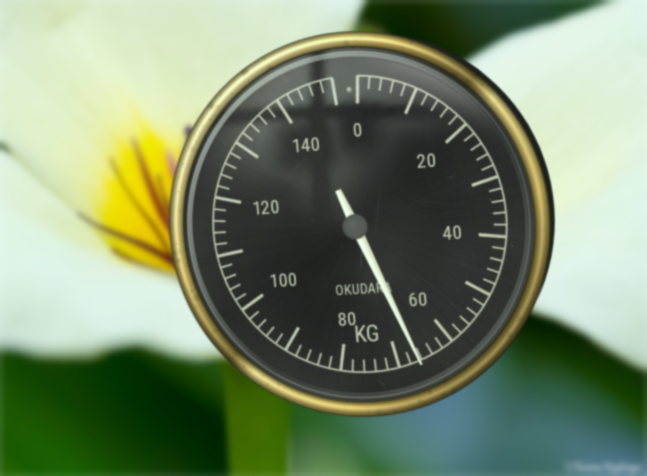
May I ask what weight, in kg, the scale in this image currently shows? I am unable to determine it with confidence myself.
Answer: 66 kg
